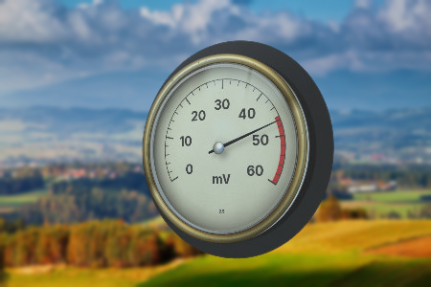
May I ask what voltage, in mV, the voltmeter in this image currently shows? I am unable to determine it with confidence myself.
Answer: 47 mV
